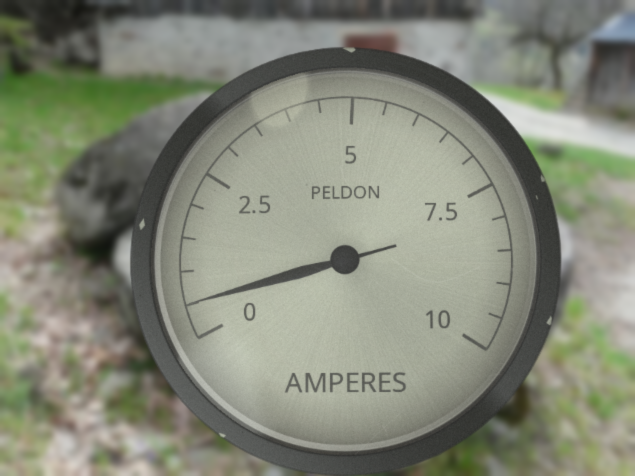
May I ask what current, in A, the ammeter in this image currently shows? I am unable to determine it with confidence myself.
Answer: 0.5 A
